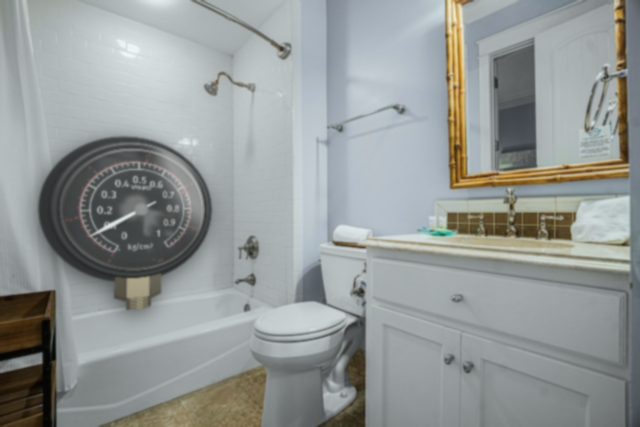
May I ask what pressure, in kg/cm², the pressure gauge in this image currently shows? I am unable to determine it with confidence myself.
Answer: 0.1 kg/cm²
